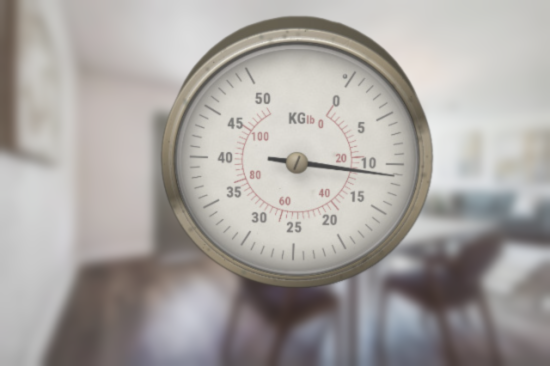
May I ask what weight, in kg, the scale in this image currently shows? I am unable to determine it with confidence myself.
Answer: 11 kg
